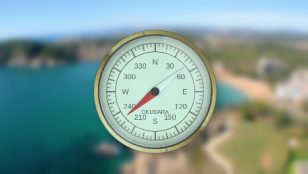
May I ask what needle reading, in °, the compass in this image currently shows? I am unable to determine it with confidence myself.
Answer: 230 °
